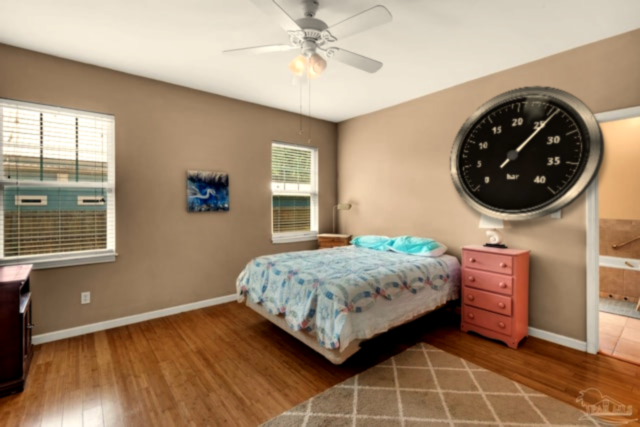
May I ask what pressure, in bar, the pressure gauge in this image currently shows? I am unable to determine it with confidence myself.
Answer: 26 bar
